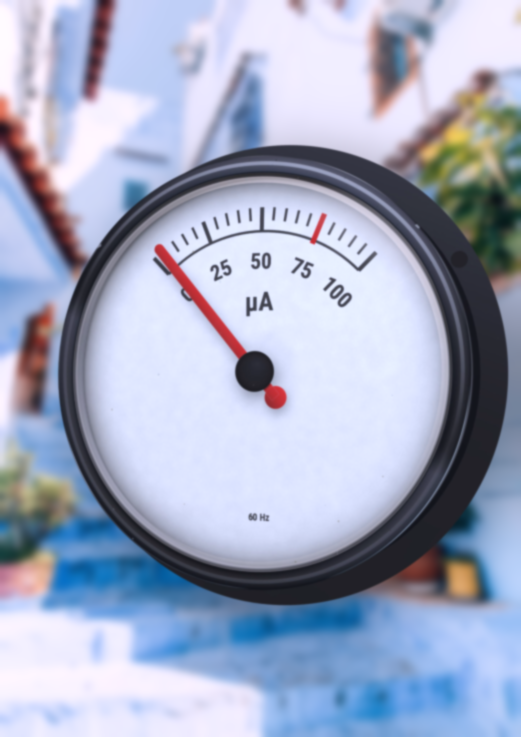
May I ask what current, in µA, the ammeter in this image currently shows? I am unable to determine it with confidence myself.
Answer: 5 µA
